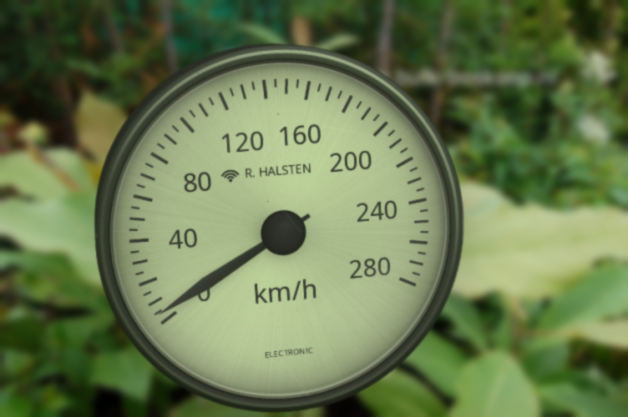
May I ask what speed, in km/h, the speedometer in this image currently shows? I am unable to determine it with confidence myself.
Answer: 5 km/h
